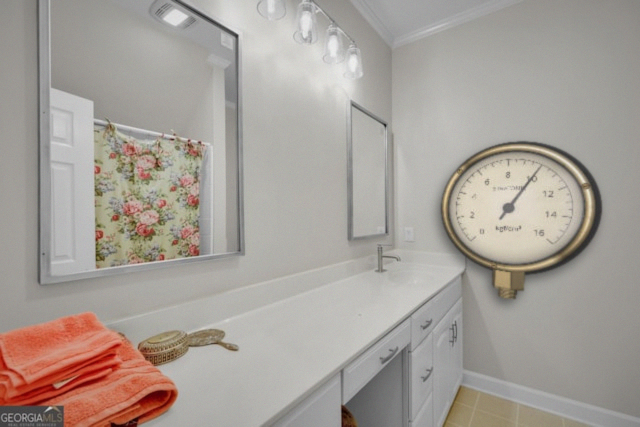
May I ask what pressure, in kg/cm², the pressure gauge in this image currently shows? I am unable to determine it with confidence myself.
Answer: 10 kg/cm²
